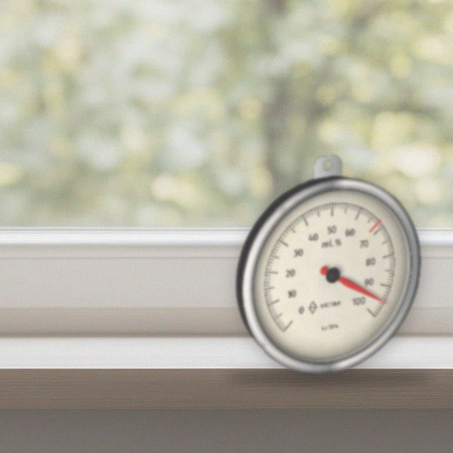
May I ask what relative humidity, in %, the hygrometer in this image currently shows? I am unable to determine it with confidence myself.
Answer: 95 %
